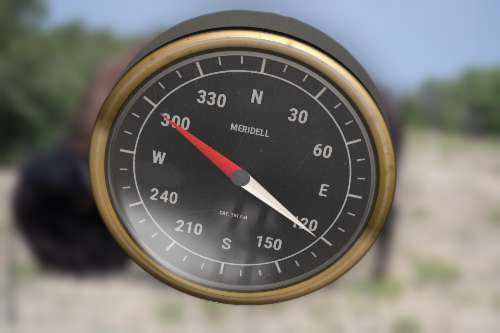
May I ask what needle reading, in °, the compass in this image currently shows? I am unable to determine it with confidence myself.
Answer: 300 °
